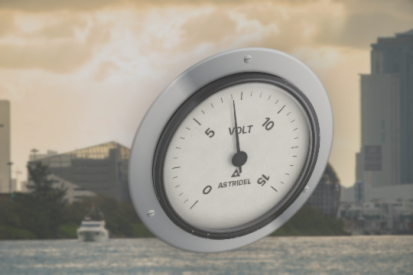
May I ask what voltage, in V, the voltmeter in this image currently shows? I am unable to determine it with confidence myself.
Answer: 7 V
